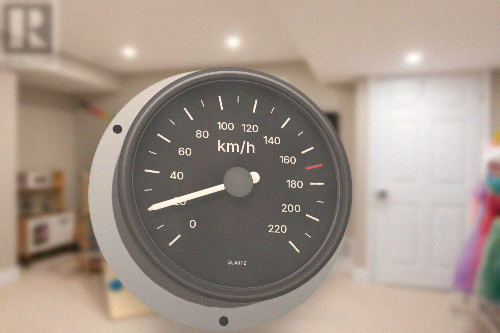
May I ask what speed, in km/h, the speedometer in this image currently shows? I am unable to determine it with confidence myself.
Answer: 20 km/h
